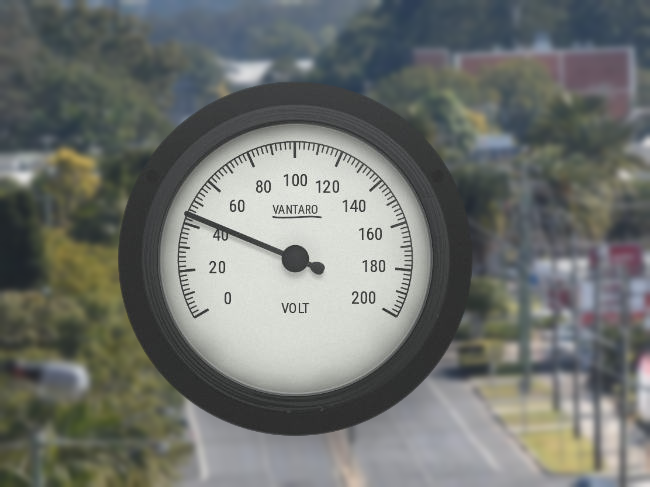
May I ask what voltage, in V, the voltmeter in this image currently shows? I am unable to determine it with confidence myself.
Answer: 44 V
